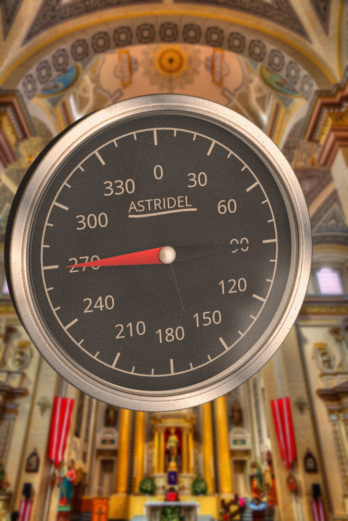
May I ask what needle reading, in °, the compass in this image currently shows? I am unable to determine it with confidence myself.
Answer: 270 °
